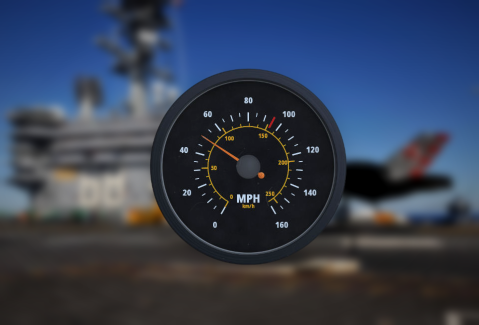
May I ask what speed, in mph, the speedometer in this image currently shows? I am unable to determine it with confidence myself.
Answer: 50 mph
